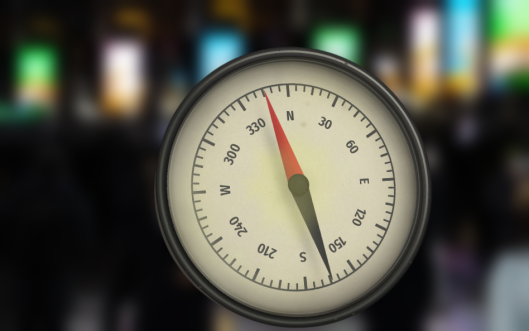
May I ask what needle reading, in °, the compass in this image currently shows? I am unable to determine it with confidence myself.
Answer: 345 °
